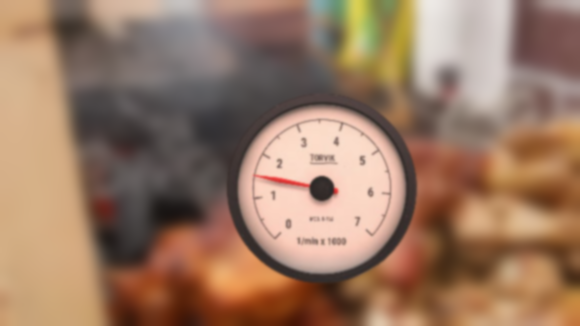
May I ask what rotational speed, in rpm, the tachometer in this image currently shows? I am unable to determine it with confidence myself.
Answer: 1500 rpm
